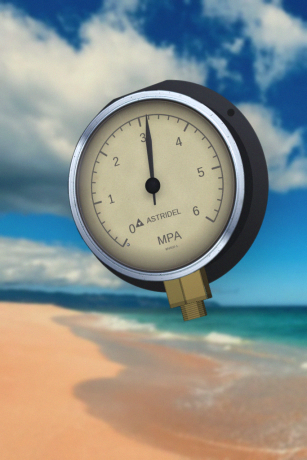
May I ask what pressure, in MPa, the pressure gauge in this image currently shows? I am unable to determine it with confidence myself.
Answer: 3.2 MPa
